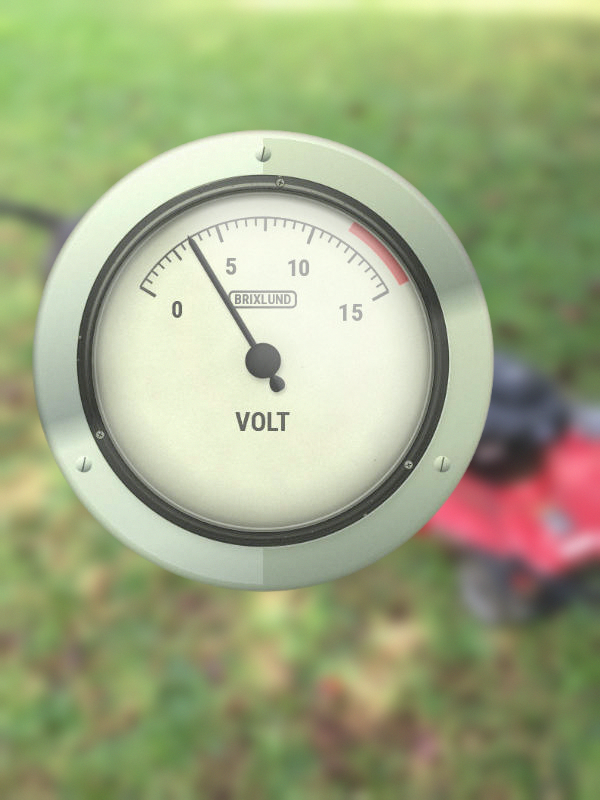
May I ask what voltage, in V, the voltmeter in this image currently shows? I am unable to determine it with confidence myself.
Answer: 3.5 V
